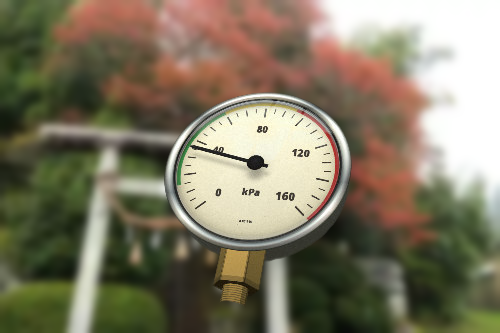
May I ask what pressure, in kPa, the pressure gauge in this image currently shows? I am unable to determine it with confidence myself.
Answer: 35 kPa
